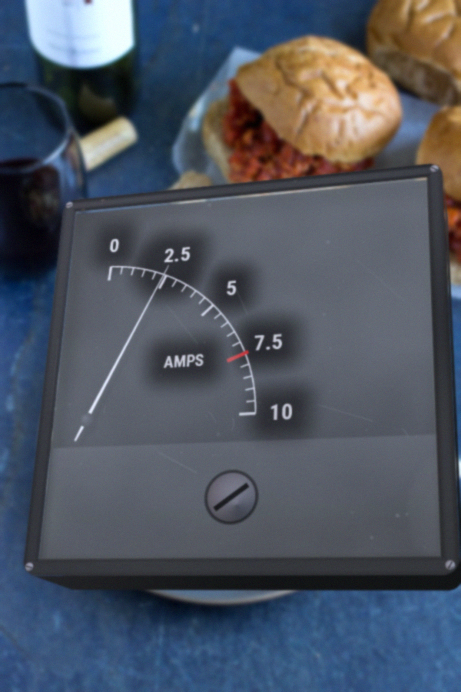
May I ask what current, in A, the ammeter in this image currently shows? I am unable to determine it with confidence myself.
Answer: 2.5 A
